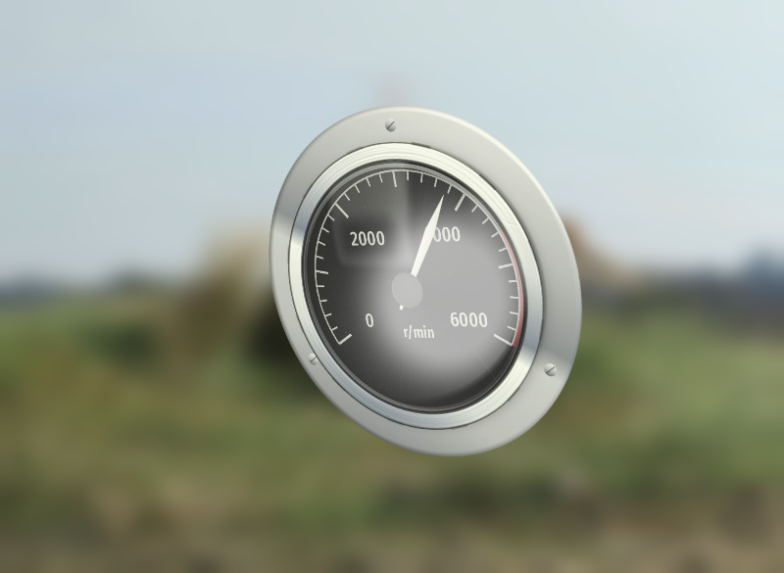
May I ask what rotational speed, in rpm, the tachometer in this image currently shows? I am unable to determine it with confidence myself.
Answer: 3800 rpm
